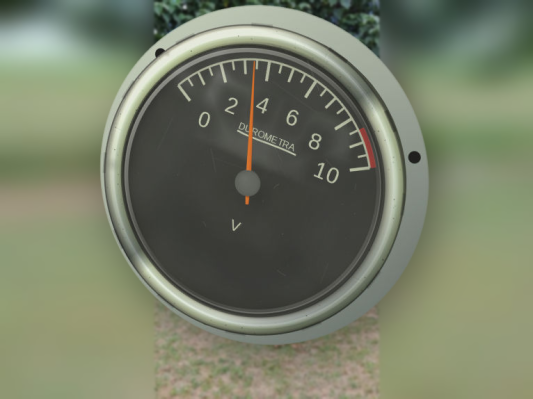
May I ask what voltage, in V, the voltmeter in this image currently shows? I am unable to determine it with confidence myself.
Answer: 3.5 V
